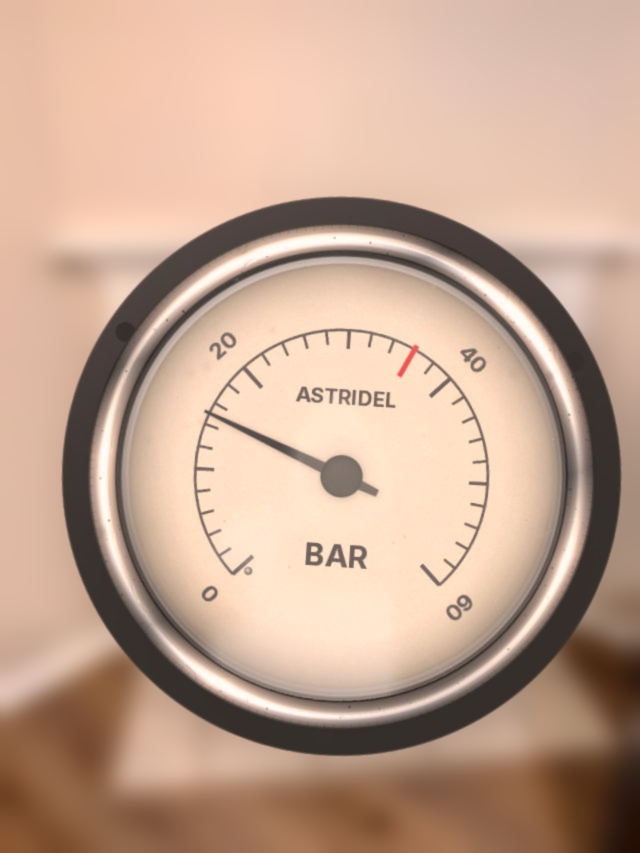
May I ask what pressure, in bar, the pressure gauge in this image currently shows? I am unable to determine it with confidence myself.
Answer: 15 bar
